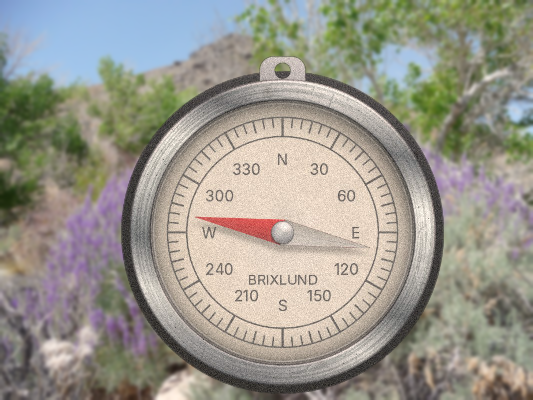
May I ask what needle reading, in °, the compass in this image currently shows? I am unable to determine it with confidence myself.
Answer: 280 °
